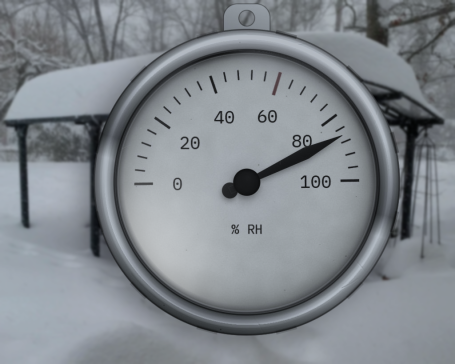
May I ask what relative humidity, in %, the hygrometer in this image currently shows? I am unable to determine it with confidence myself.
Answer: 86 %
